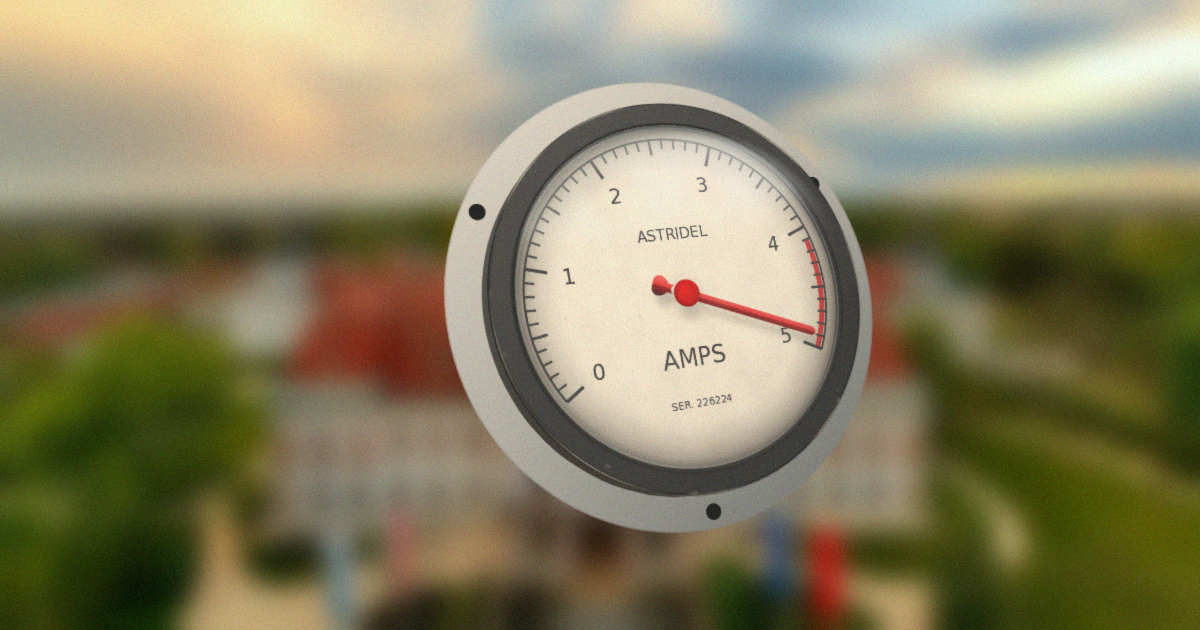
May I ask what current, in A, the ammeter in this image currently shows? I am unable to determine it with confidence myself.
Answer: 4.9 A
